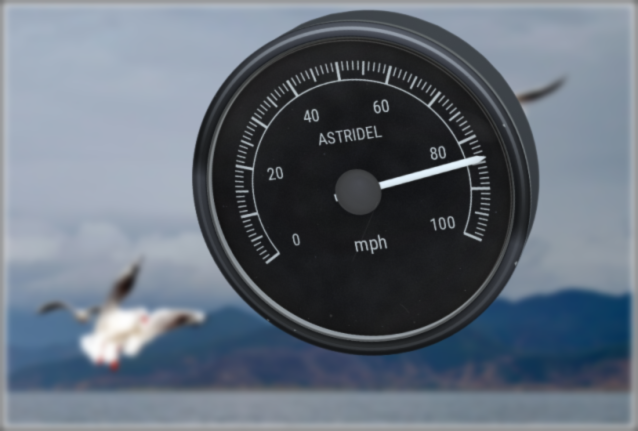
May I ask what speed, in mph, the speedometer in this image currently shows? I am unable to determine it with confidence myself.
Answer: 84 mph
